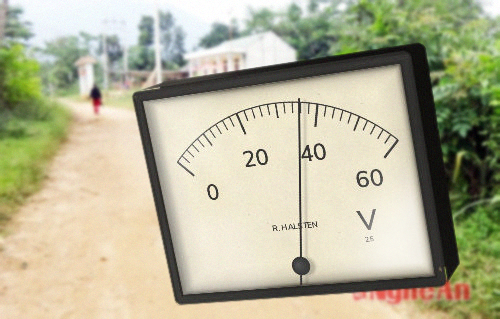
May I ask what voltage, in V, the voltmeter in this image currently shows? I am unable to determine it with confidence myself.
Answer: 36 V
